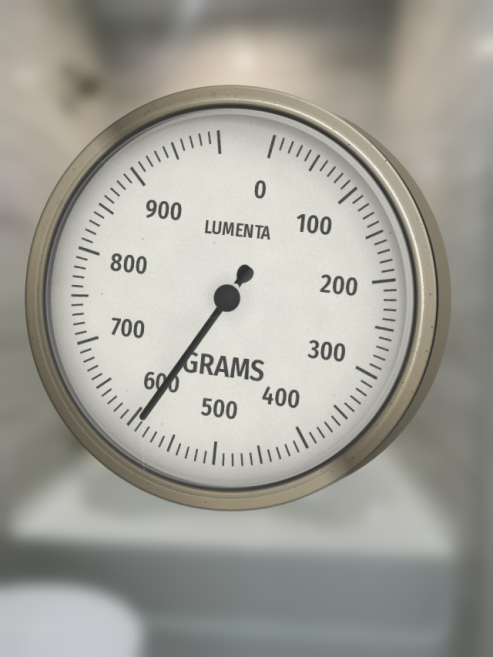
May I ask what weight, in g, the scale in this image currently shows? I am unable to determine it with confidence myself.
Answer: 590 g
